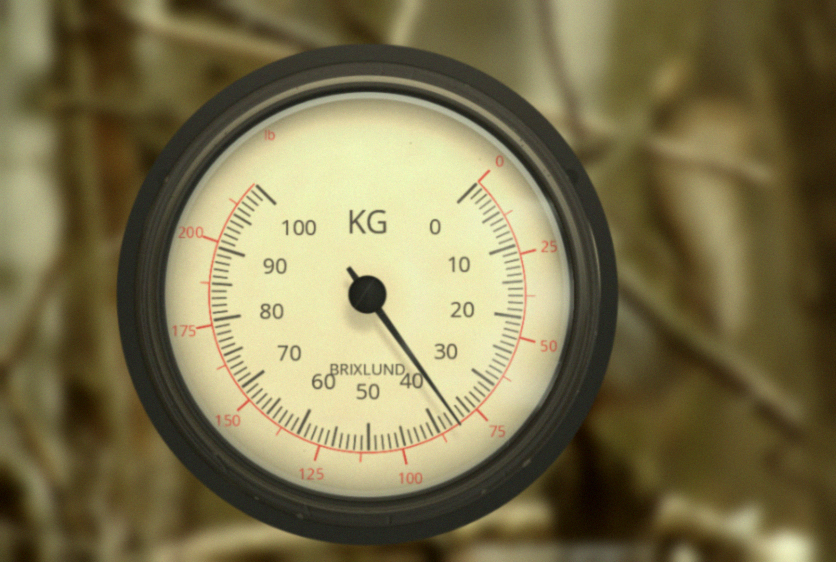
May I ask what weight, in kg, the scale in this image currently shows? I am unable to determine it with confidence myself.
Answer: 37 kg
